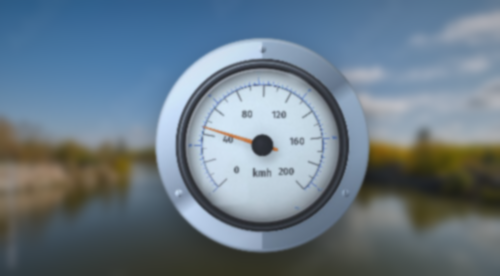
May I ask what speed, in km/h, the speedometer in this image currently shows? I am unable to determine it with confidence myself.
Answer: 45 km/h
